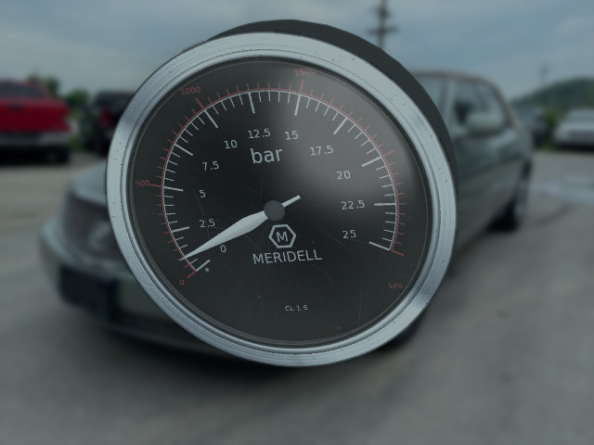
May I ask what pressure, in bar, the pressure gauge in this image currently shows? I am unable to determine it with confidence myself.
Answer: 1 bar
